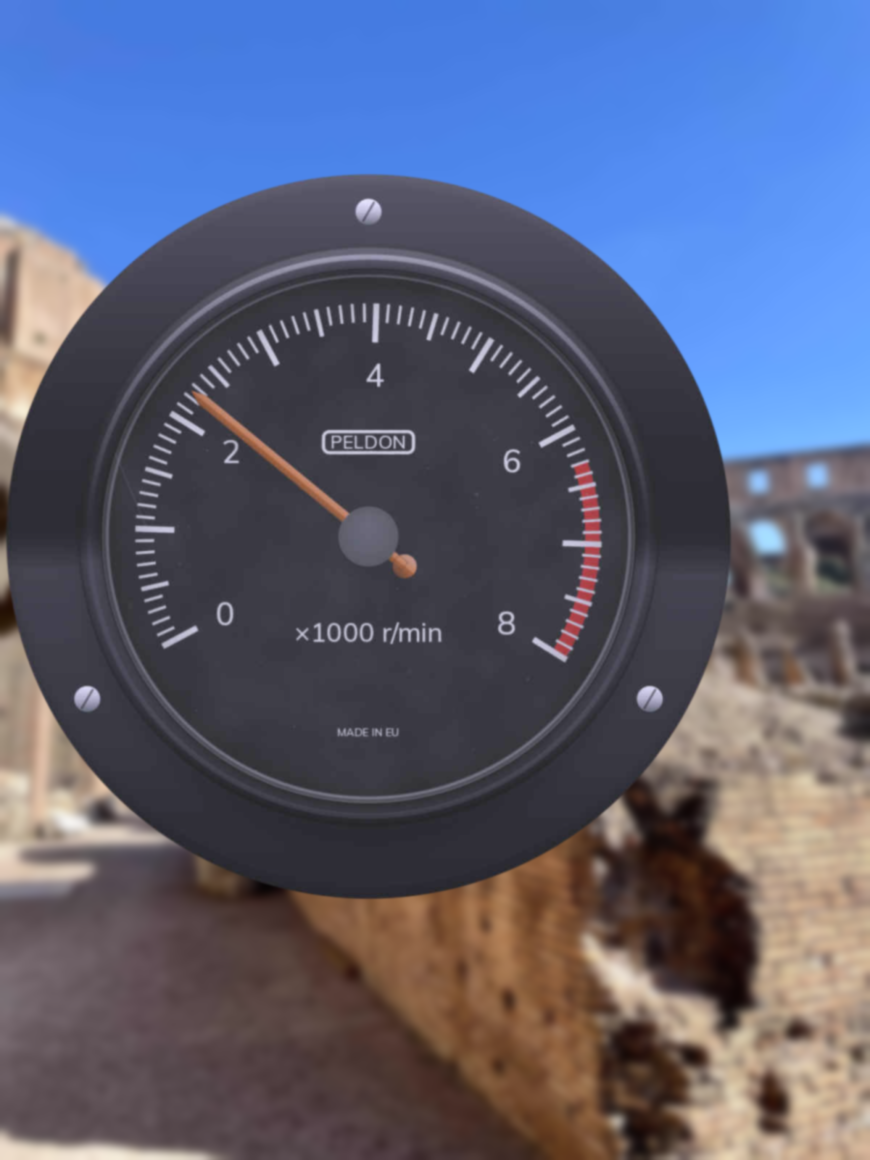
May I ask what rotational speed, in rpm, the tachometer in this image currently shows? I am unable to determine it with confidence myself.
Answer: 2250 rpm
